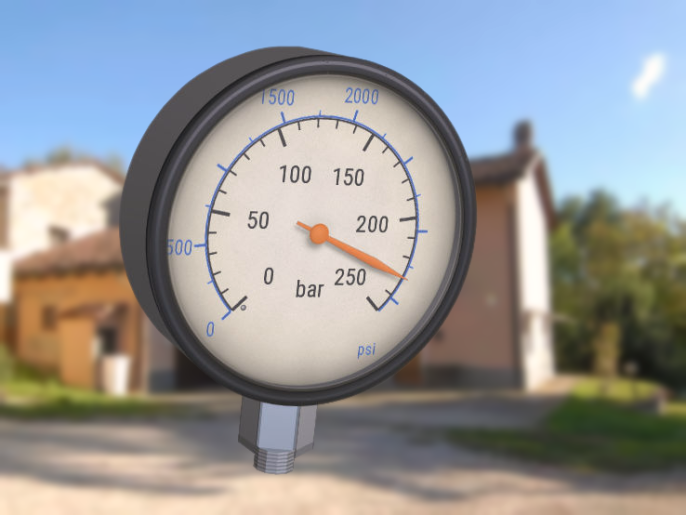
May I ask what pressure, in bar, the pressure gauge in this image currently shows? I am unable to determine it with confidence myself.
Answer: 230 bar
